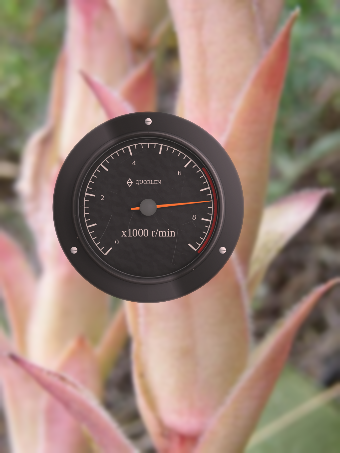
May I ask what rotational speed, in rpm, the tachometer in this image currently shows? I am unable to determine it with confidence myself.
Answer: 7400 rpm
